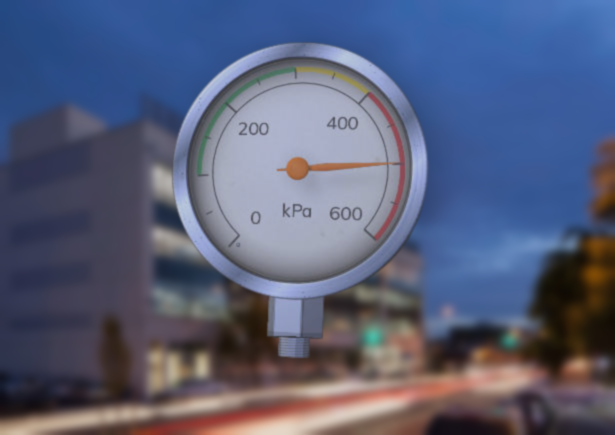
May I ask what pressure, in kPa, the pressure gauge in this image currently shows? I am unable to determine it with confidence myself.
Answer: 500 kPa
